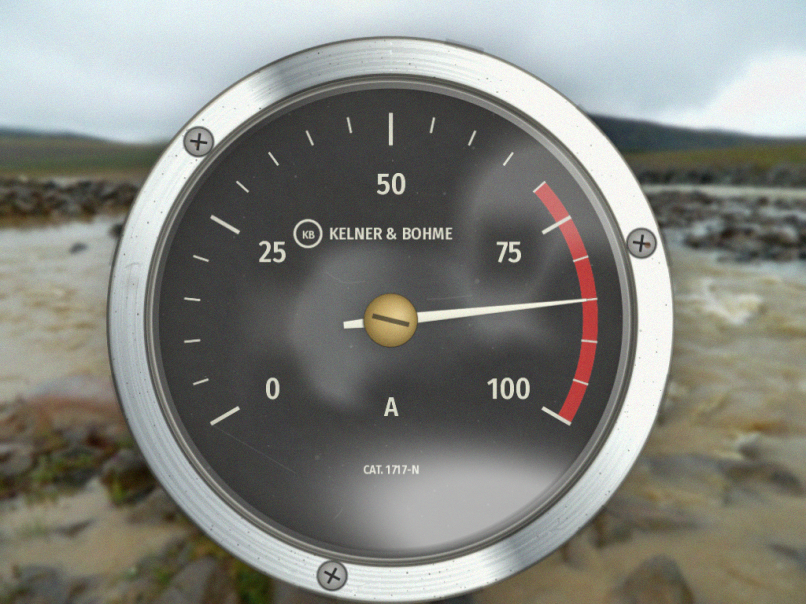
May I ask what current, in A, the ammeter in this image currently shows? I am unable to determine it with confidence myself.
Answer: 85 A
